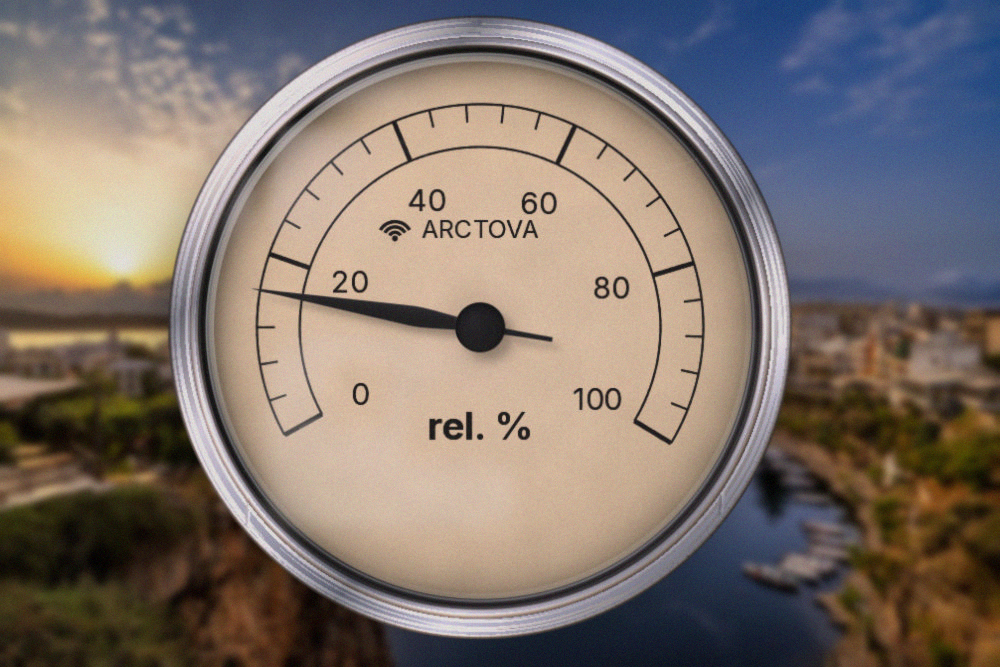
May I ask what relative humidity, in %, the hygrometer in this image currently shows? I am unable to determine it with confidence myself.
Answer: 16 %
